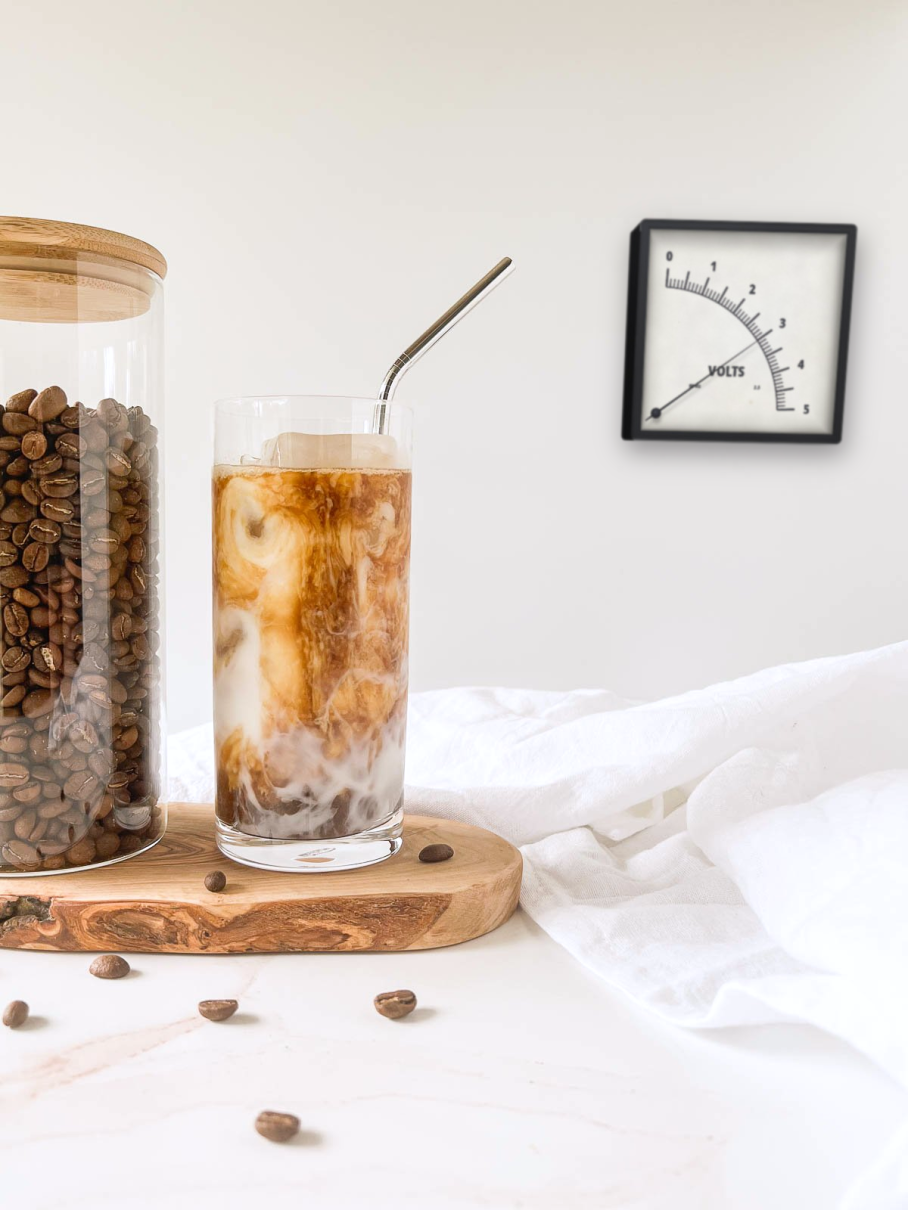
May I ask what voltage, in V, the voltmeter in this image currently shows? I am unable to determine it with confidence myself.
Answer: 3 V
